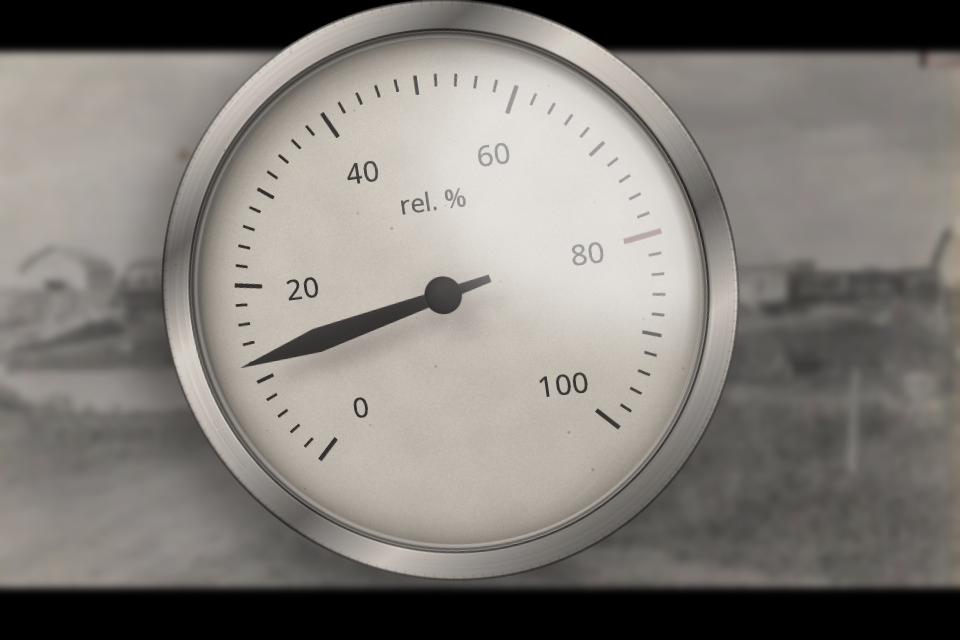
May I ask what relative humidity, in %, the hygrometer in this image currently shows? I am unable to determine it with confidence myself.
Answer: 12 %
